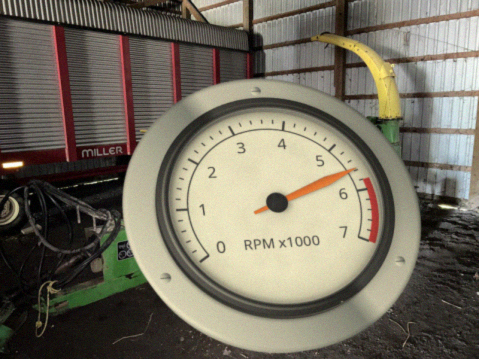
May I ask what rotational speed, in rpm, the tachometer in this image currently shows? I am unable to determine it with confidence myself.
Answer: 5600 rpm
